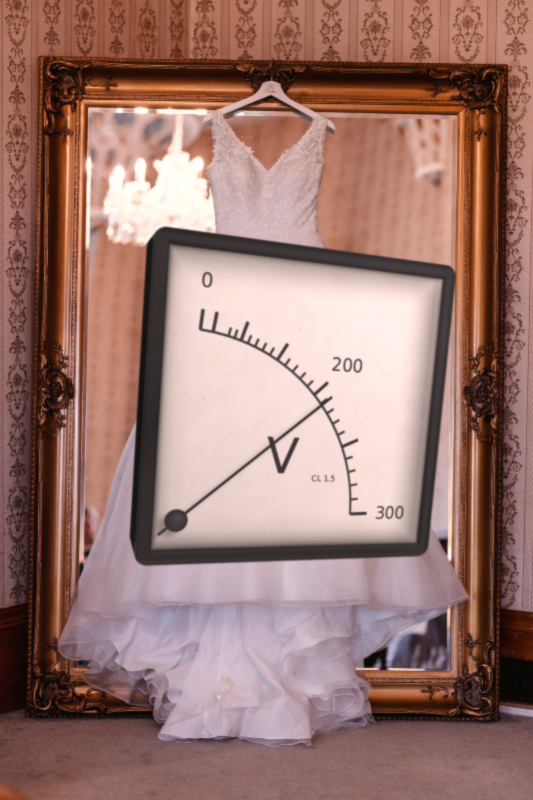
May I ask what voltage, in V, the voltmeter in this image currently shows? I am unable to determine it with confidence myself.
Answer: 210 V
